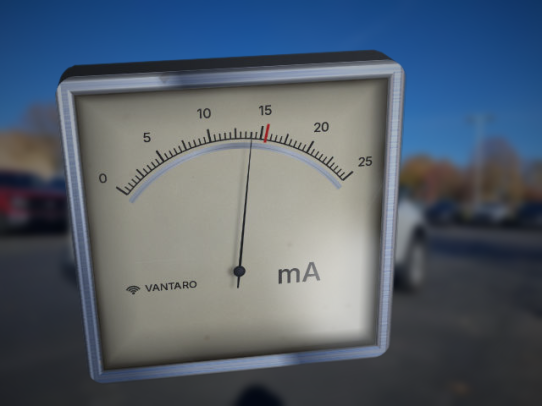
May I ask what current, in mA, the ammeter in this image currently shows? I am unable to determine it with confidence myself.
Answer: 14 mA
